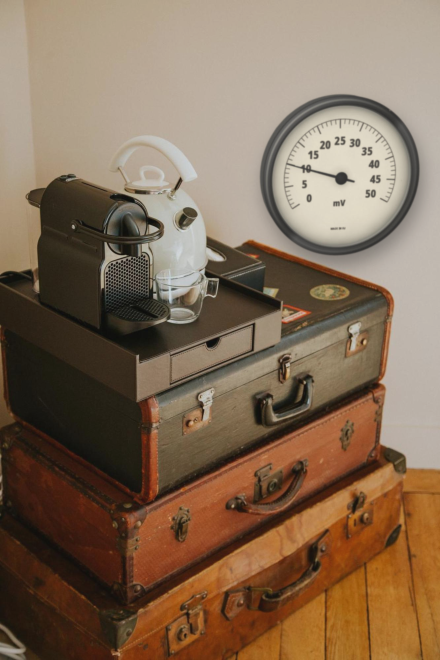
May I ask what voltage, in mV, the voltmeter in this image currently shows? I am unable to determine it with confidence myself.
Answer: 10 mV
